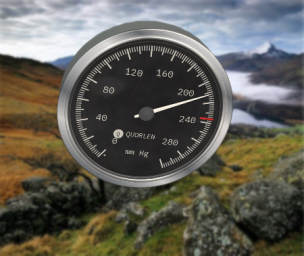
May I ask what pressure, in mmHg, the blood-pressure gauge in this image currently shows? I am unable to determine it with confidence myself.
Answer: 210 mmHg
